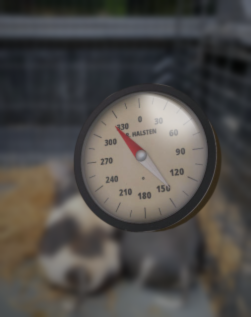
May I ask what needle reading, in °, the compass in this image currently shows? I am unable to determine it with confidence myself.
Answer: 322.5 °
